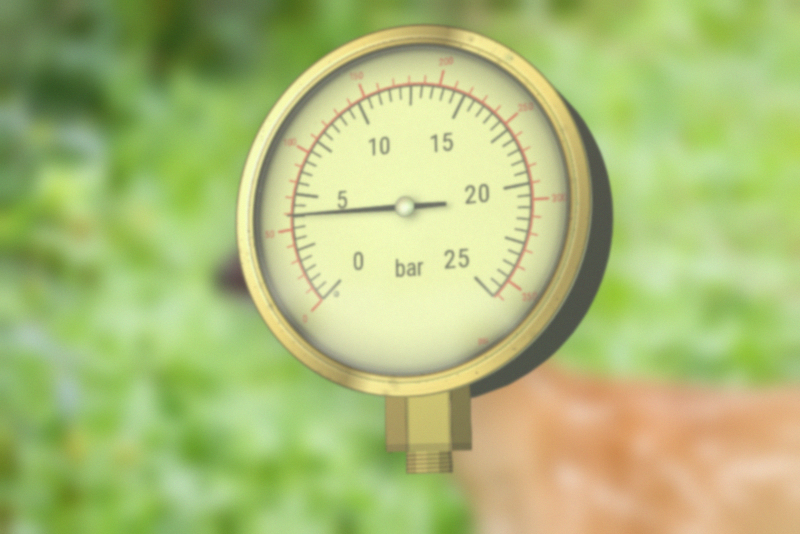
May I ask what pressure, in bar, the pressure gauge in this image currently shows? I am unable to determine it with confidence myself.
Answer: 4 bar
